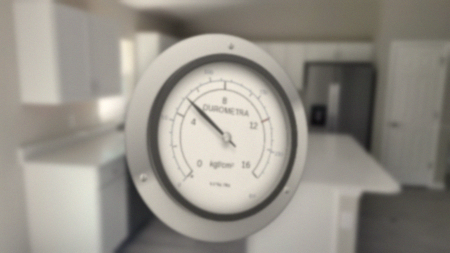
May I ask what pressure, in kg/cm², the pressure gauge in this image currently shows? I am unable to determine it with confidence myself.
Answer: 5 kg/cm²
